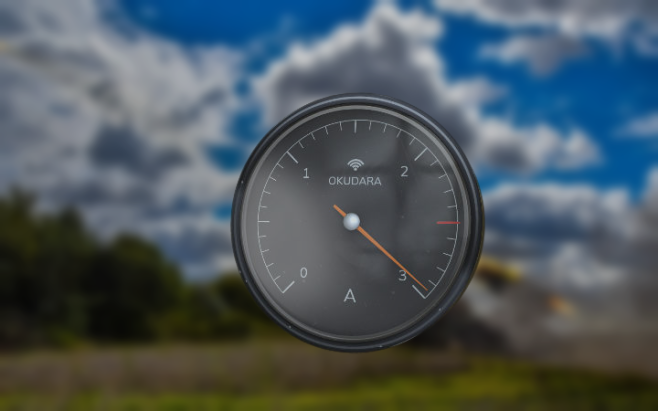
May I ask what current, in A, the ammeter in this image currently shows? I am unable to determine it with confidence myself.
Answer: 2.95 A
